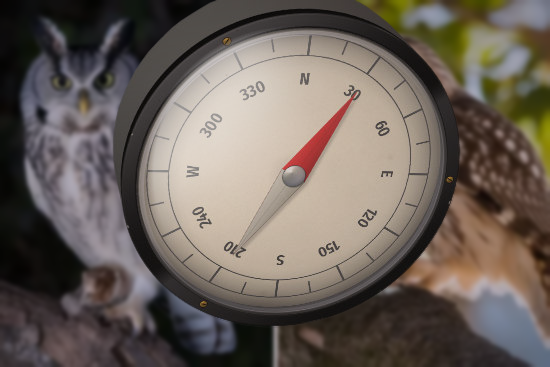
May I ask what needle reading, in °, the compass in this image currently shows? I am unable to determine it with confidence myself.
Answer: 30 °
